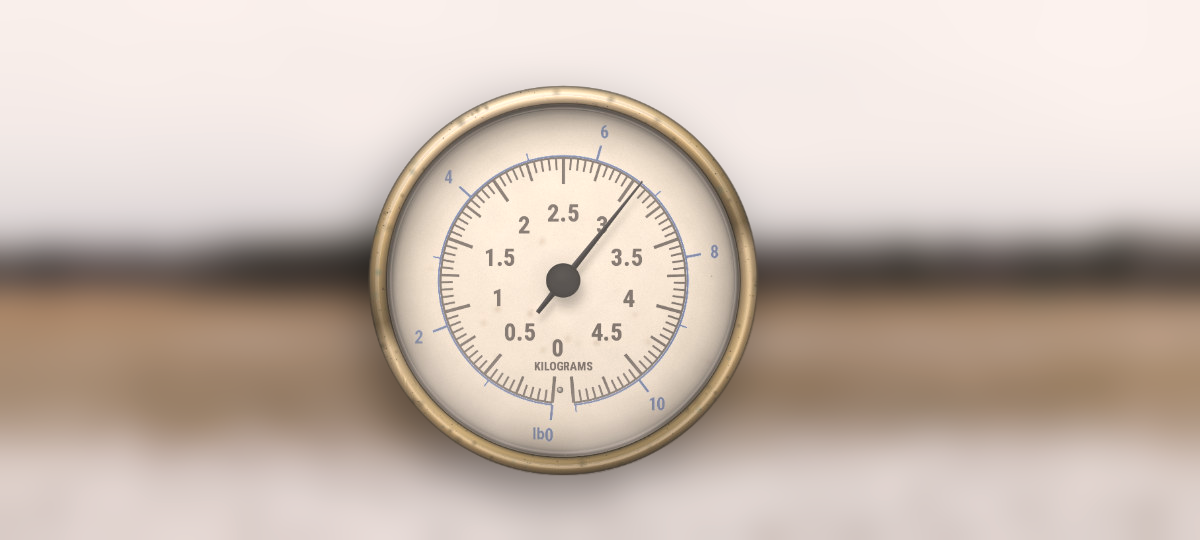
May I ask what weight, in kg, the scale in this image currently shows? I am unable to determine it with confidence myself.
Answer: 3.05 kg
